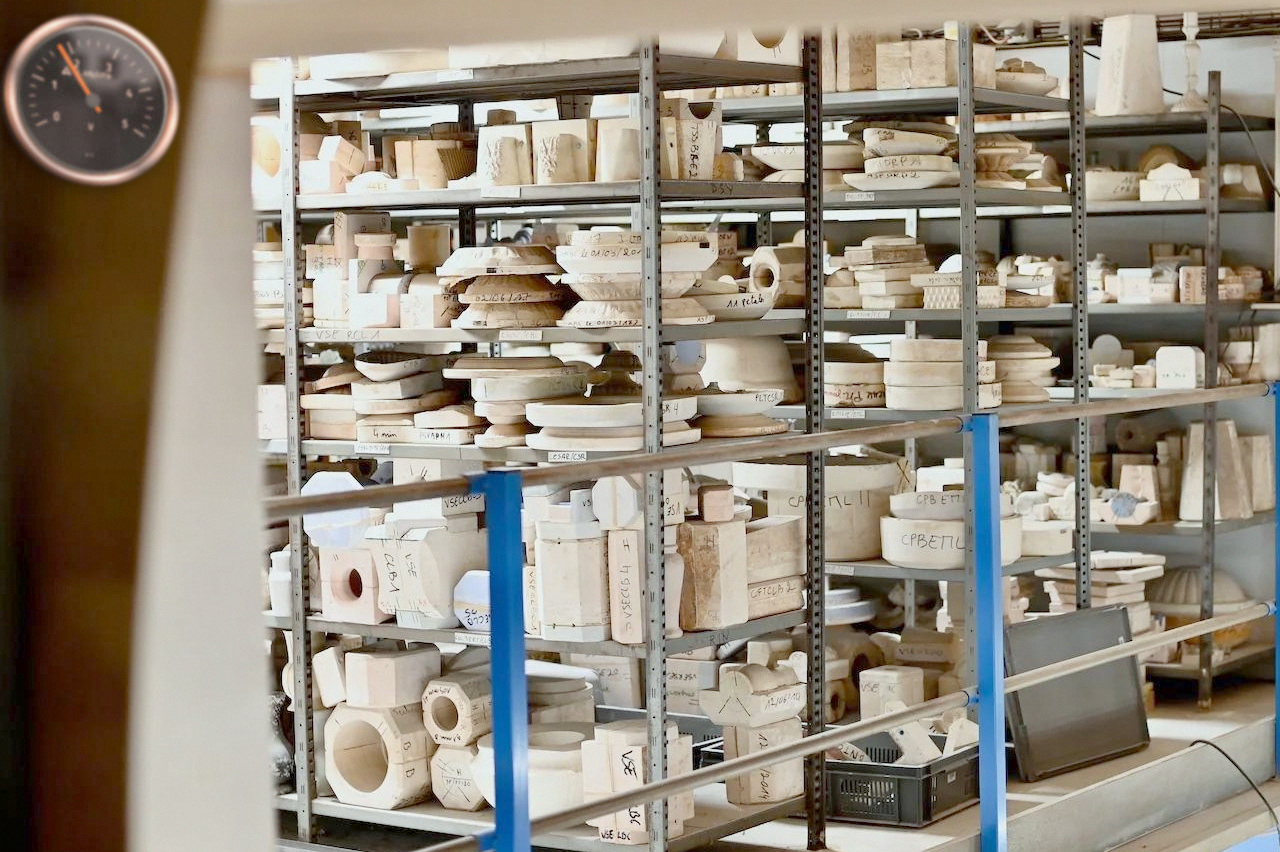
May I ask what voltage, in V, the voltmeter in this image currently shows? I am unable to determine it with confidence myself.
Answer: 1.8 V
